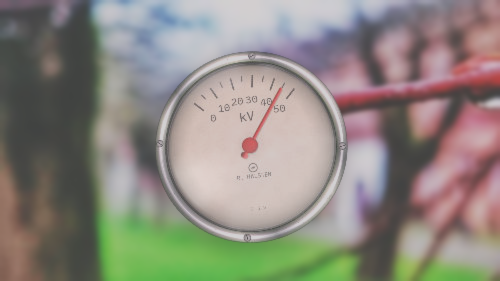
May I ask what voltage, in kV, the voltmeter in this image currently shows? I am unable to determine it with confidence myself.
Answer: 45 kV
